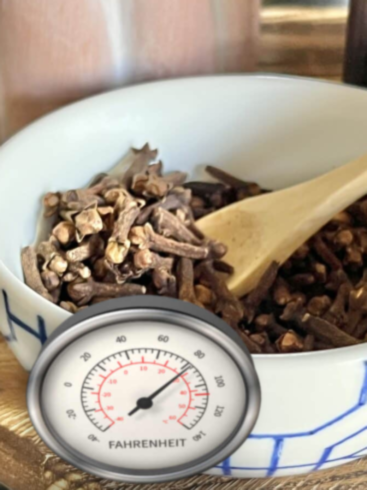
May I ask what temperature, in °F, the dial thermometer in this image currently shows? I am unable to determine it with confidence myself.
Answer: 80 °F
